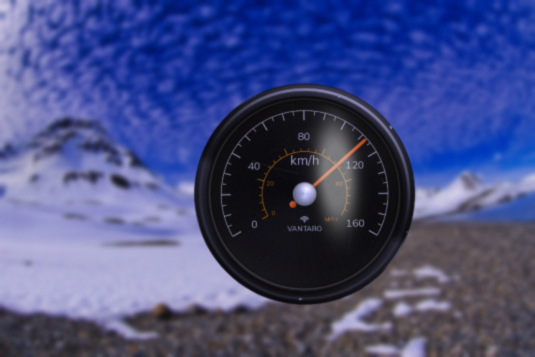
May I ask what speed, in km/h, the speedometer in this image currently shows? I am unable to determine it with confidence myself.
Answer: 112.5 km/h
